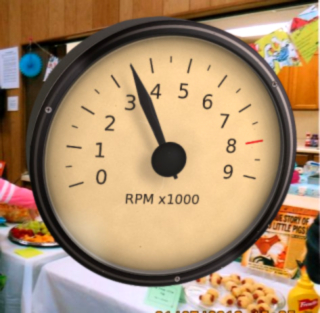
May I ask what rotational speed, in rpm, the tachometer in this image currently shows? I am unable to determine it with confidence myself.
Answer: 3500 rpm
